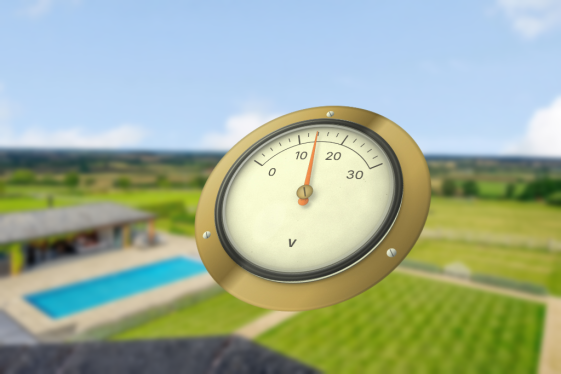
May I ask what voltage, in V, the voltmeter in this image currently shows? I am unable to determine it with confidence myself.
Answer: 14 V
